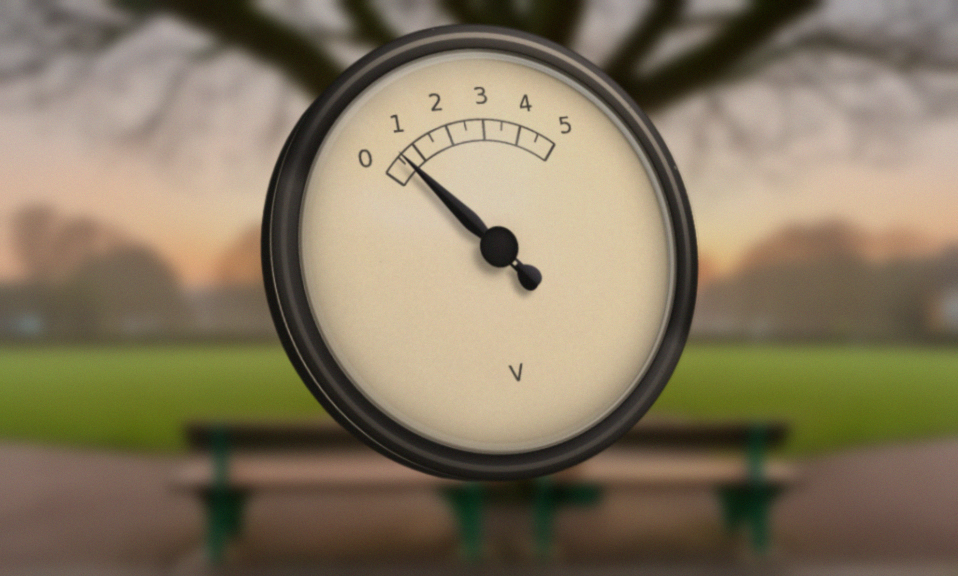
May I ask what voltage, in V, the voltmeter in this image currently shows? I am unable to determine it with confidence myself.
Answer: 0.5 V
